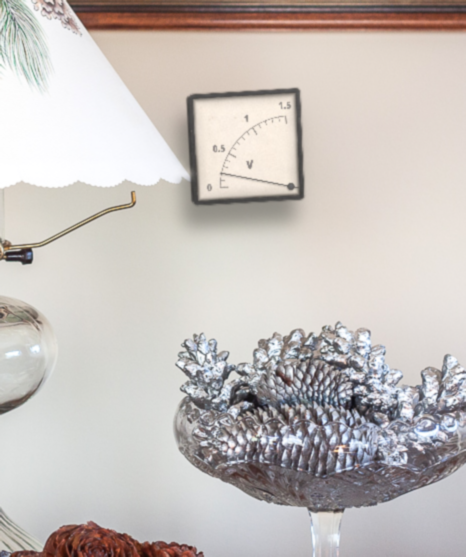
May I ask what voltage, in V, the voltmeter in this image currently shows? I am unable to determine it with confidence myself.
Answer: 0.2 V
